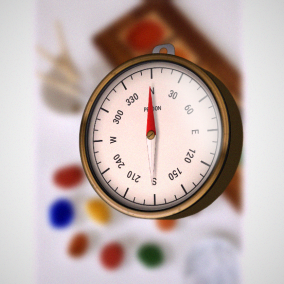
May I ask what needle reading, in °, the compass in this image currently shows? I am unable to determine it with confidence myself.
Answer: 0 °
